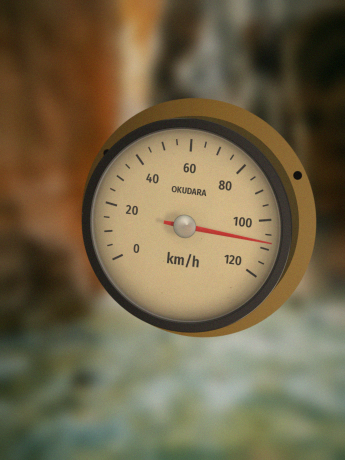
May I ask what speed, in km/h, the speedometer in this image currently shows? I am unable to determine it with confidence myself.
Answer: 107.5 km/h
